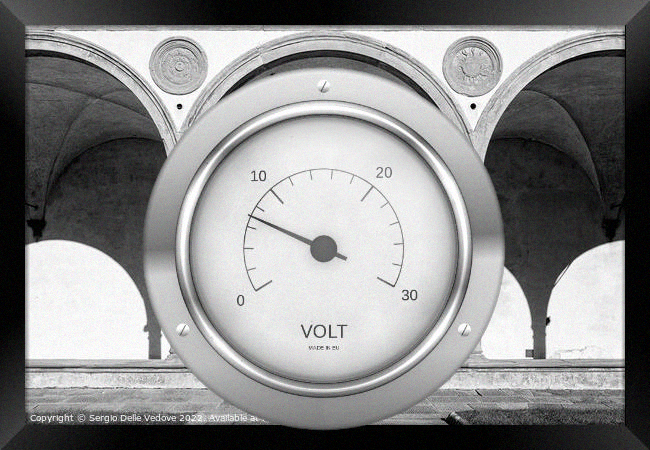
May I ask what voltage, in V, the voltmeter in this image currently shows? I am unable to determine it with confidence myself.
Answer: 7 V
